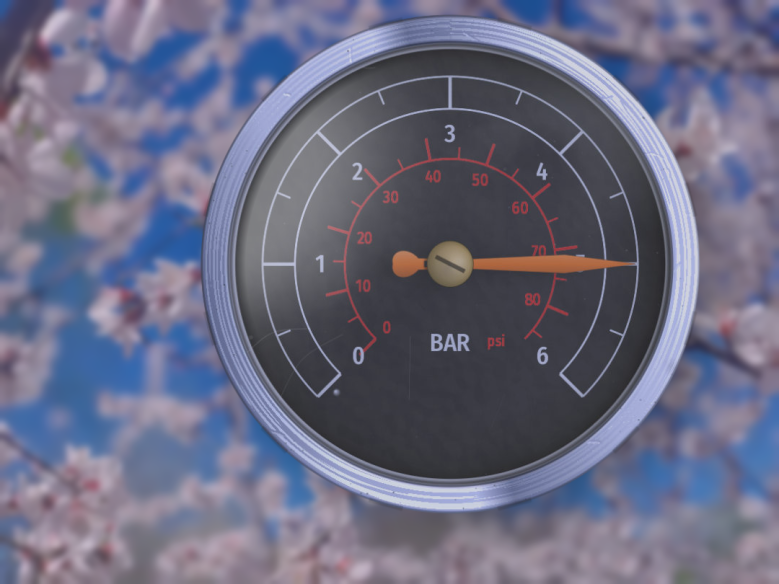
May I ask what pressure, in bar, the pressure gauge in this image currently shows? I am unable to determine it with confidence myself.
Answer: 5 bar
